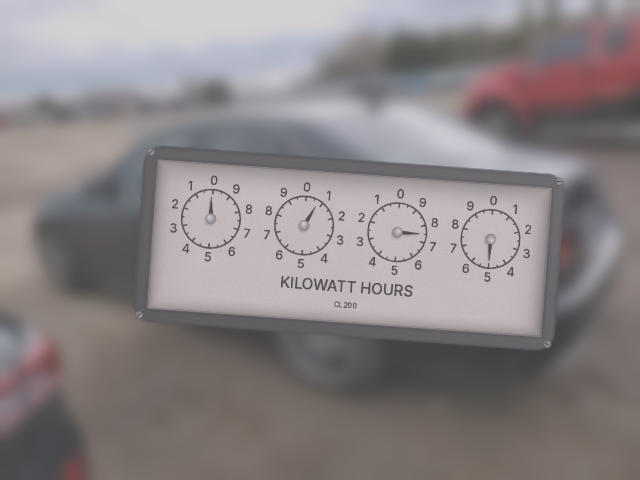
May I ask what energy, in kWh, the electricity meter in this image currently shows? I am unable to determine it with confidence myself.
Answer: 75 kWh
